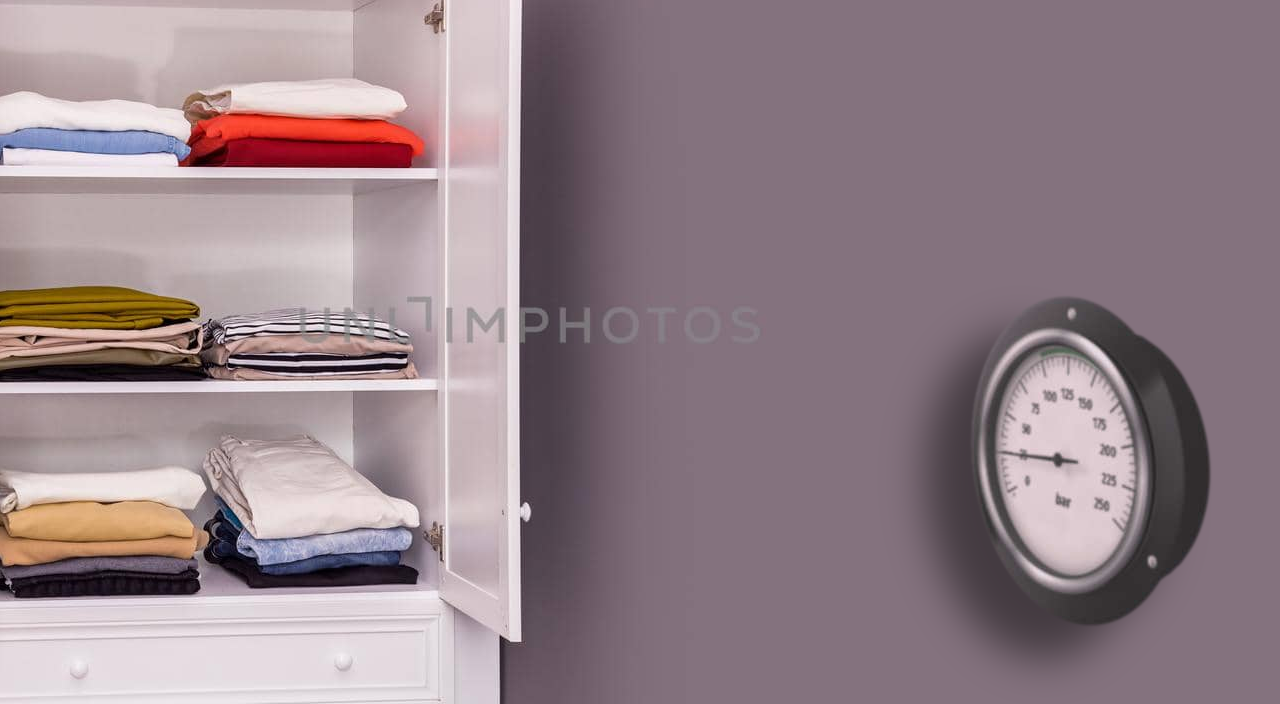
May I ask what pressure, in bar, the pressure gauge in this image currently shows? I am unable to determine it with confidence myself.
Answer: 25 bar
